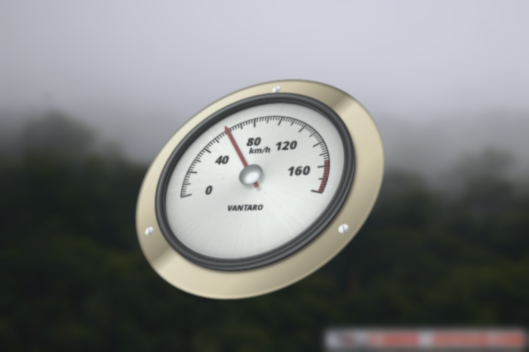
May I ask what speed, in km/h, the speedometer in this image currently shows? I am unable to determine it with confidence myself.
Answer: 60 km/h
